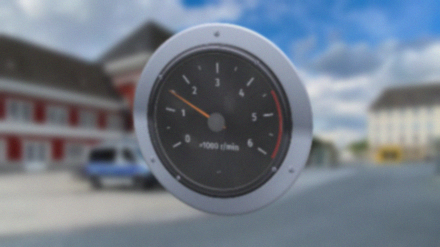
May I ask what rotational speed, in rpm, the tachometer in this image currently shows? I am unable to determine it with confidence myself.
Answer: 1500 rpm
